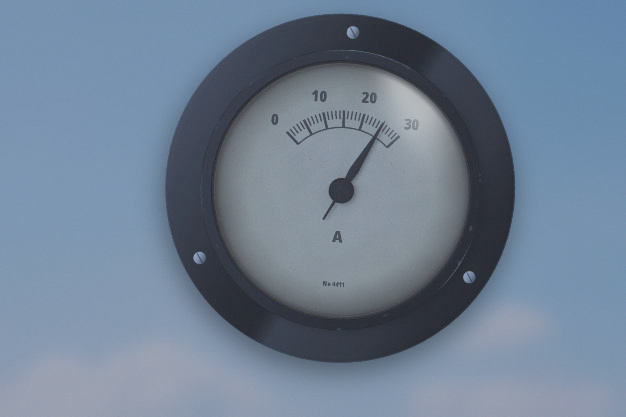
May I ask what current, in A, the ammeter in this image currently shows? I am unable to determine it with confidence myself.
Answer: 25 A
